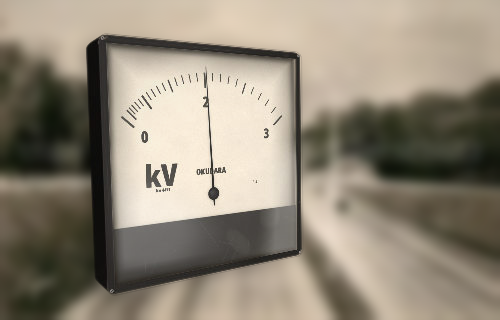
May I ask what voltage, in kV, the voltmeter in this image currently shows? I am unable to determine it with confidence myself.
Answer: 2 kV
